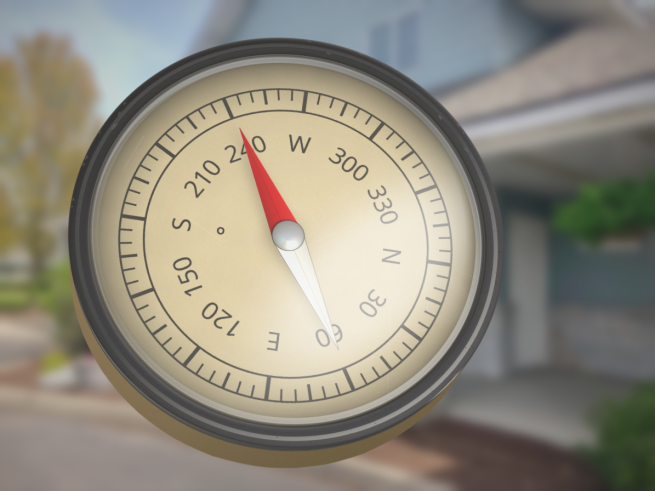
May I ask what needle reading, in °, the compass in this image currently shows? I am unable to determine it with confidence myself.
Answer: 240 °
